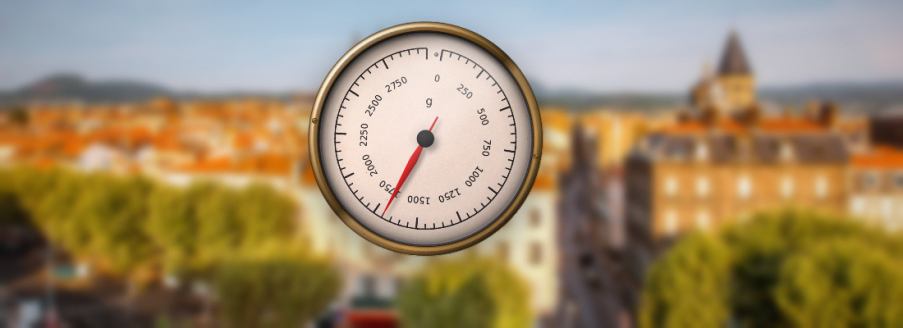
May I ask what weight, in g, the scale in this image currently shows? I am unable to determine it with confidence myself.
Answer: 1700 g
